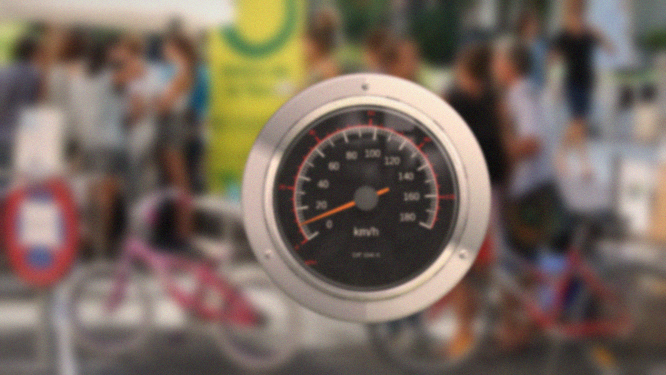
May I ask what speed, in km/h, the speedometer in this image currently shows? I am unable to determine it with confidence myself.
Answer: 10 km/h
